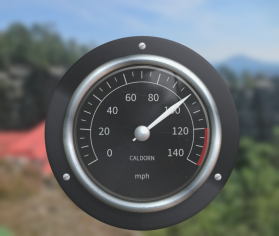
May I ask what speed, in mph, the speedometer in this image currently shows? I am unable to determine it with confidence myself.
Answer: 100 mph
